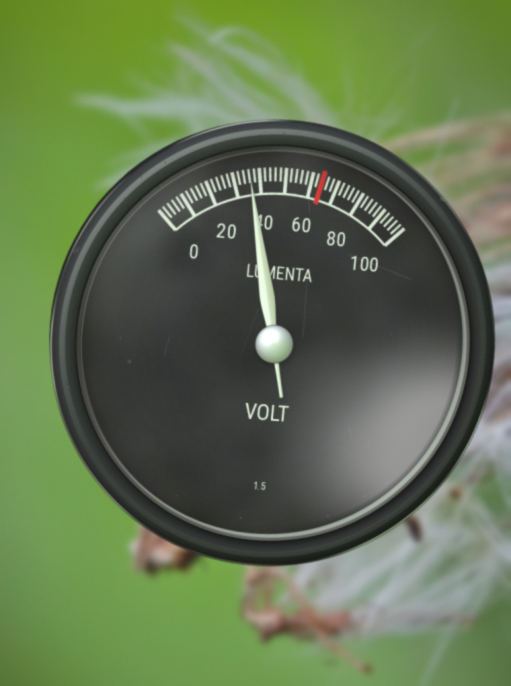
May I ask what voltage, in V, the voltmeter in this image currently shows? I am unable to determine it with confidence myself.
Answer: 36 V
